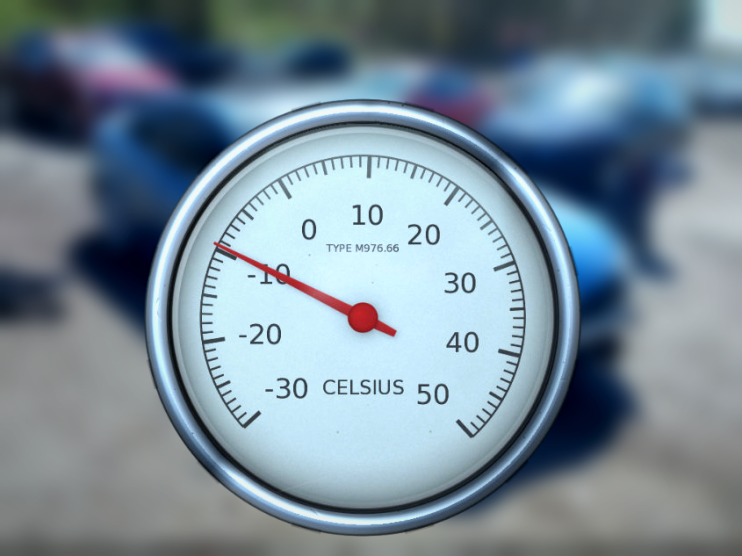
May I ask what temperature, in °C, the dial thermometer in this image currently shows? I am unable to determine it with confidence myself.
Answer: -9.5 °C
